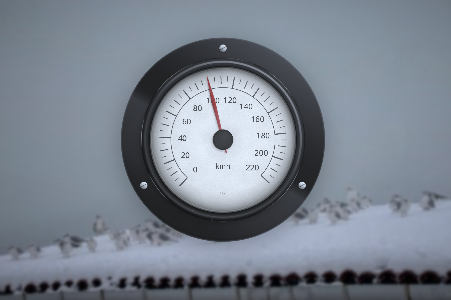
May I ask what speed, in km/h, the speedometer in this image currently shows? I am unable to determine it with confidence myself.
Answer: 100 km/h
